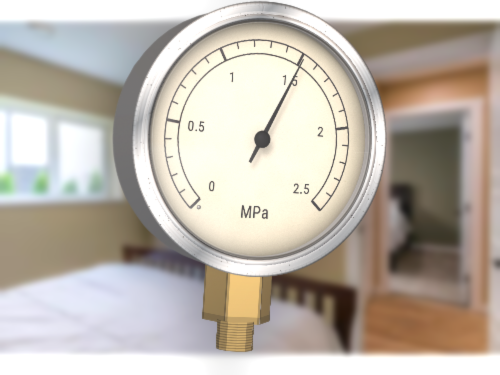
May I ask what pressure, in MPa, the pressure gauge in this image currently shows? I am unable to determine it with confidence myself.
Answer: 1.5 MPa
